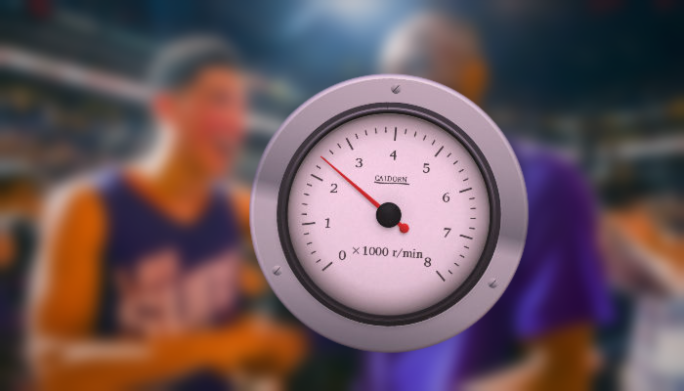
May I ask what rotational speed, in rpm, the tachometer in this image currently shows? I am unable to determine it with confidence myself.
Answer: 2400 rpm
